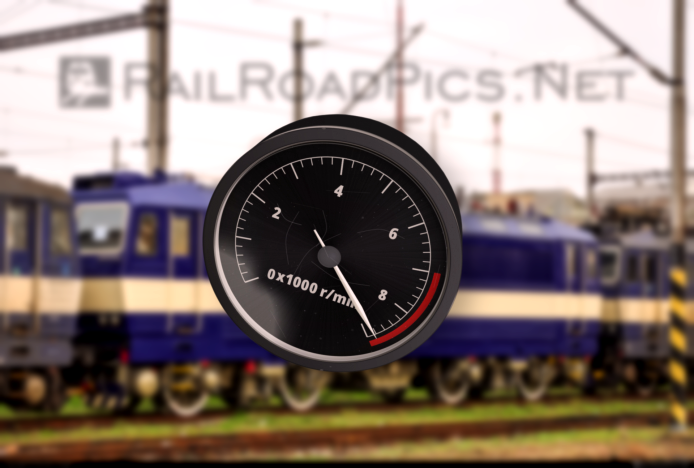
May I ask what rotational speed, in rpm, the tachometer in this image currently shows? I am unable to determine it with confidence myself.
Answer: 8800 rpm
